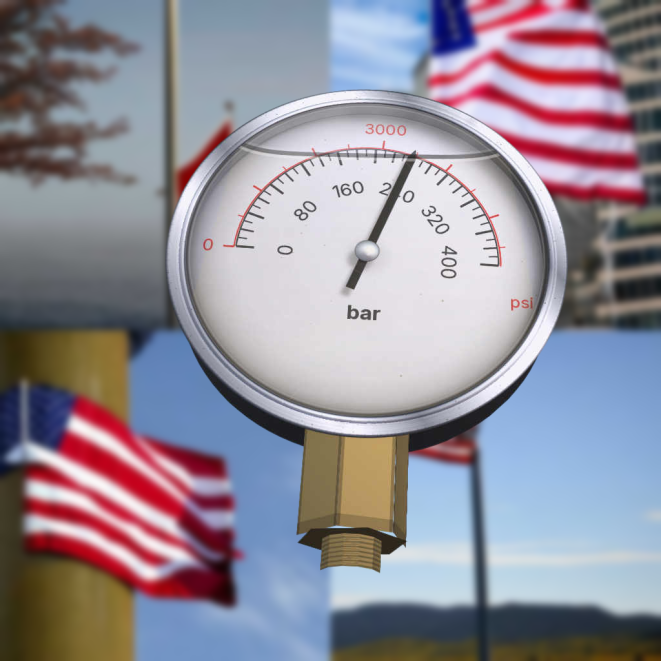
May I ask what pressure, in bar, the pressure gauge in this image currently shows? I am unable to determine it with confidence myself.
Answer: 240 bar
